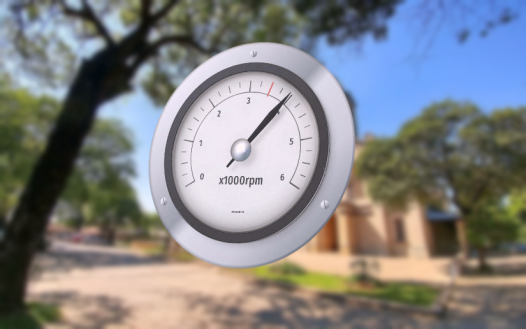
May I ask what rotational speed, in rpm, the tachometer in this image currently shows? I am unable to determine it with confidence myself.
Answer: 4000 rpm
